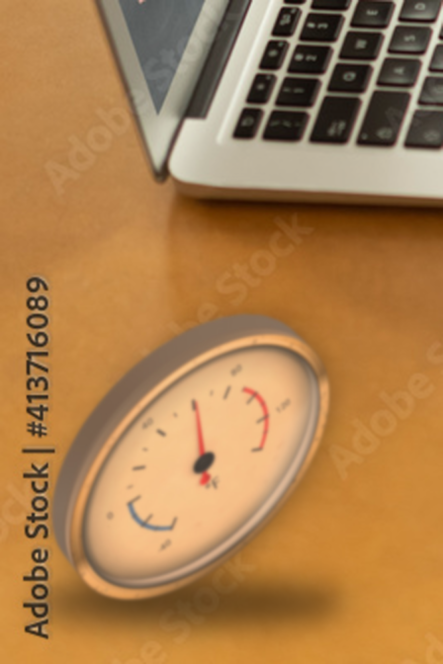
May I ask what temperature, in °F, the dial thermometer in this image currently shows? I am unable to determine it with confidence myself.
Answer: 60 °F
